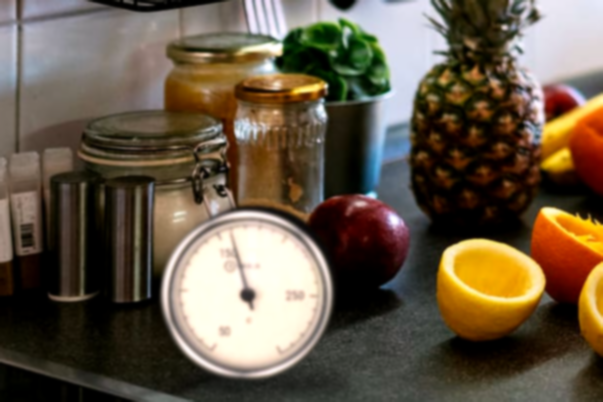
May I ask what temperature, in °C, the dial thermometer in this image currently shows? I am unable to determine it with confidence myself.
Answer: 160 °C
